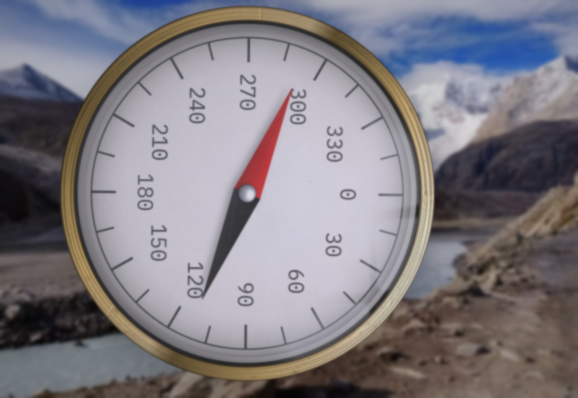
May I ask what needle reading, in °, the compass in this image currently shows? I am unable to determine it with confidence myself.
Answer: 292.5 °
